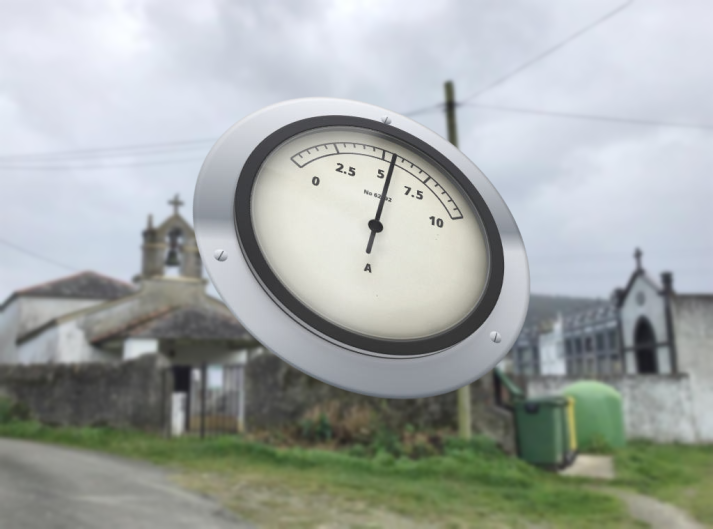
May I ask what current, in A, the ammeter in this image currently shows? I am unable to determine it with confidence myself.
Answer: 5.5 A
